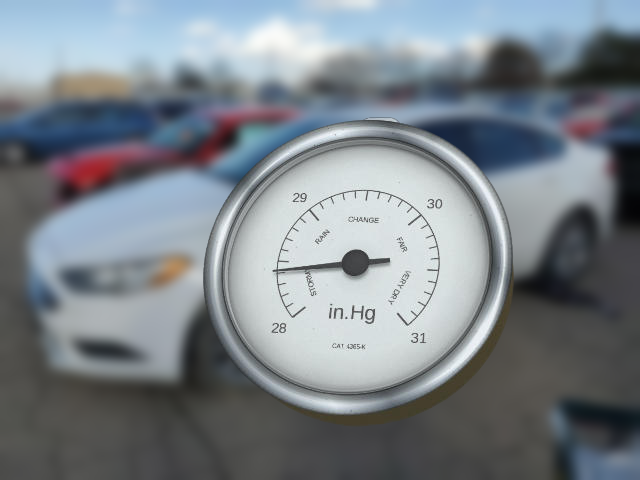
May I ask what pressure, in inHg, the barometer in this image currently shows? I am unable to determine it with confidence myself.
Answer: 28.4 inHg
